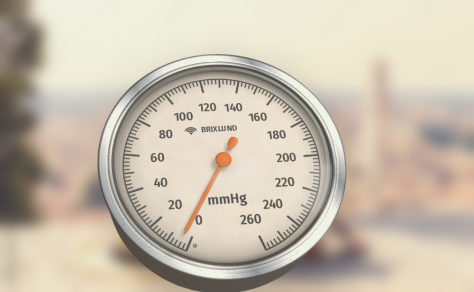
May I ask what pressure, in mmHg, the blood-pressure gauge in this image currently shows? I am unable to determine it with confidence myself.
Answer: 4 mmHg
